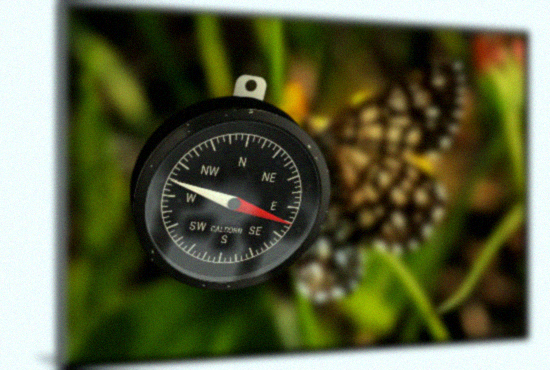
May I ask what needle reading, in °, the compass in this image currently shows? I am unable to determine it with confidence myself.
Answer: 105 °
